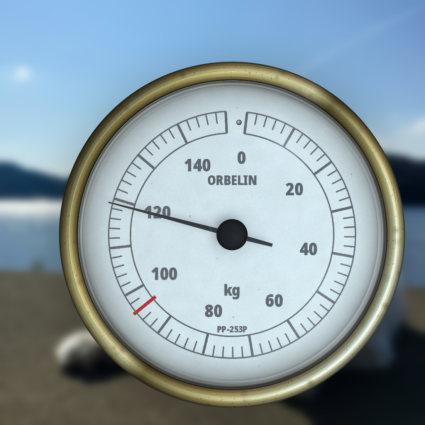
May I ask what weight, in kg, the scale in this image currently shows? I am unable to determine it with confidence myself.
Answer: 119 kg
